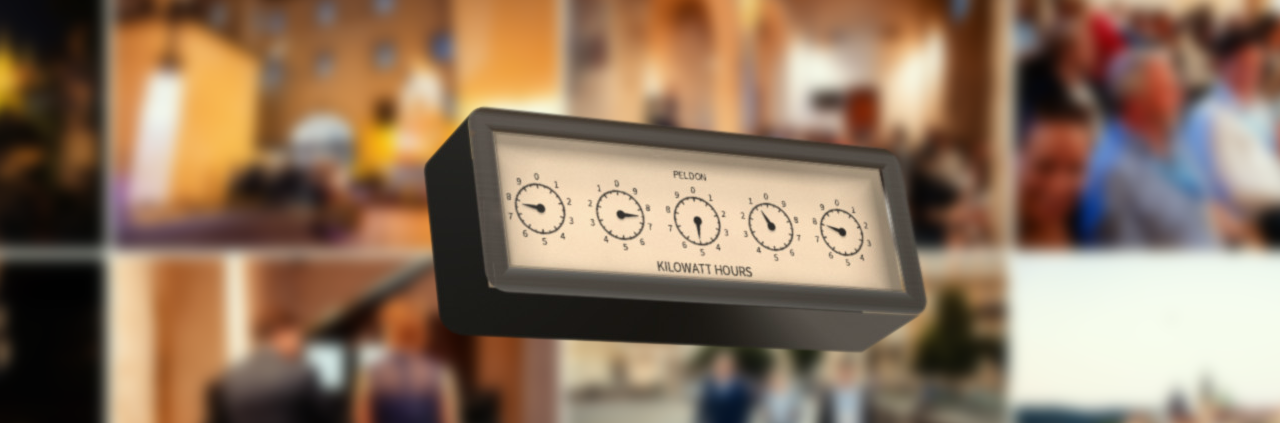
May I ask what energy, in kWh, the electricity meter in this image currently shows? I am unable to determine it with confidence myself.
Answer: 77508 kWh
